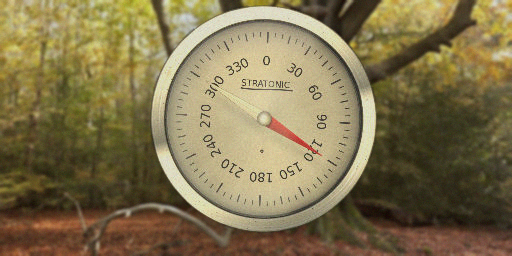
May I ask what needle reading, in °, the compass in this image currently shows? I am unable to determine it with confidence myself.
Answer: 120 °
